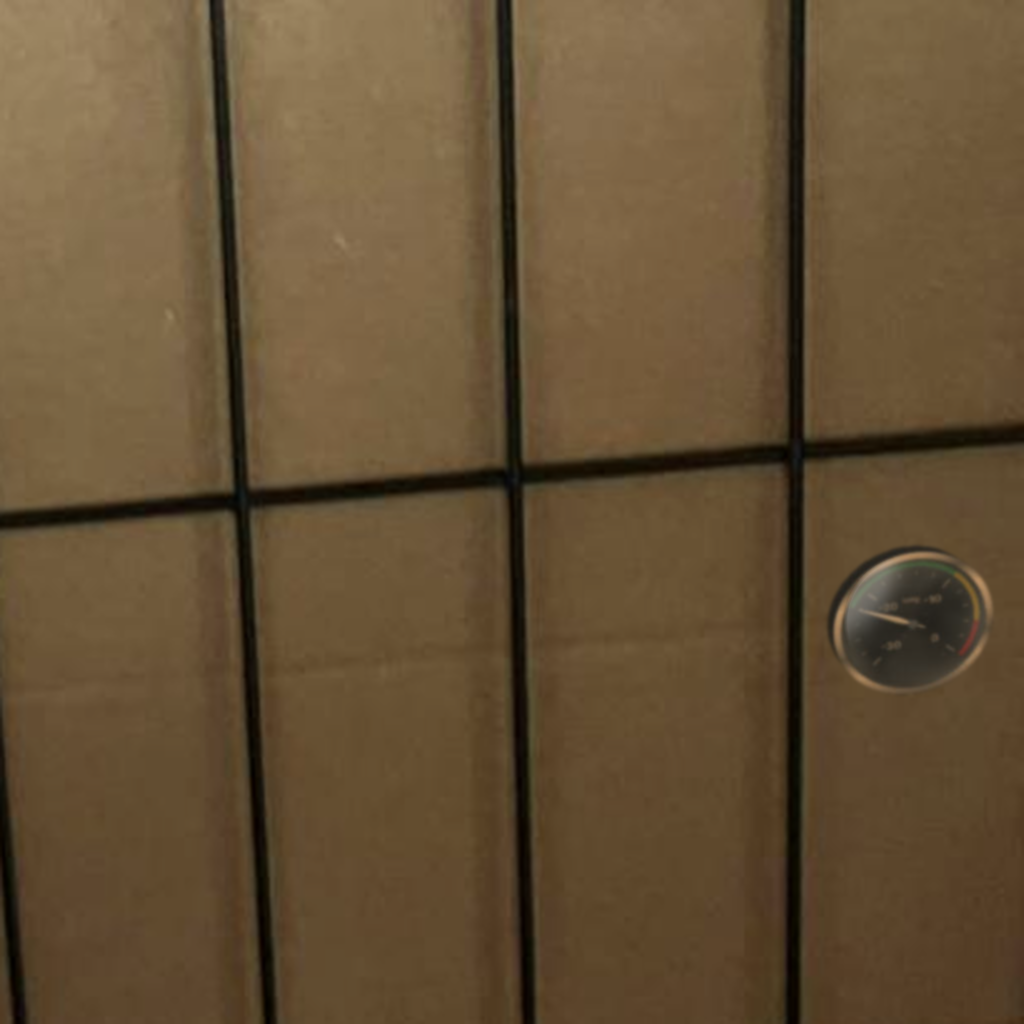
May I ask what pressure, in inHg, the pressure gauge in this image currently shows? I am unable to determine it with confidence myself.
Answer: -22 inHg
